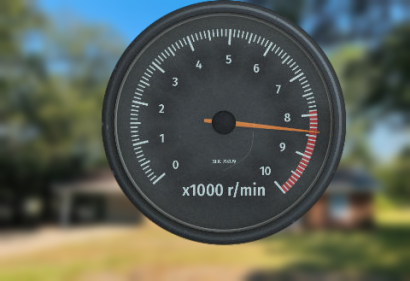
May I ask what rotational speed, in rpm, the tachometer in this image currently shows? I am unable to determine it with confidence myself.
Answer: 8400 rpm
